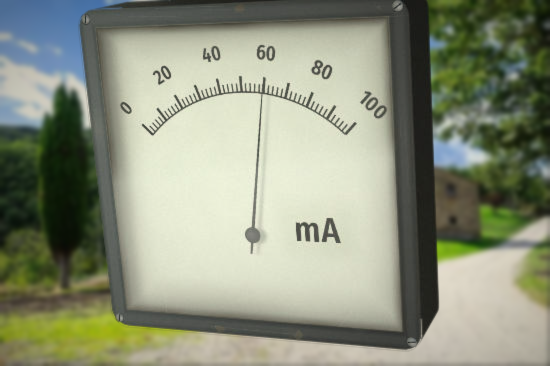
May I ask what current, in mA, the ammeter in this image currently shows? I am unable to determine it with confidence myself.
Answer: 60 mA
